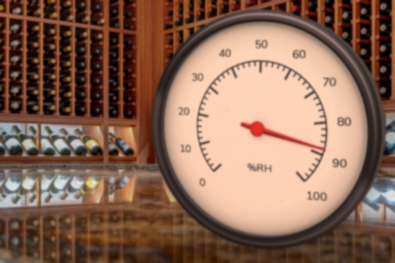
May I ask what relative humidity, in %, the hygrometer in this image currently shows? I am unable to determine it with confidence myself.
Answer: 88 %
